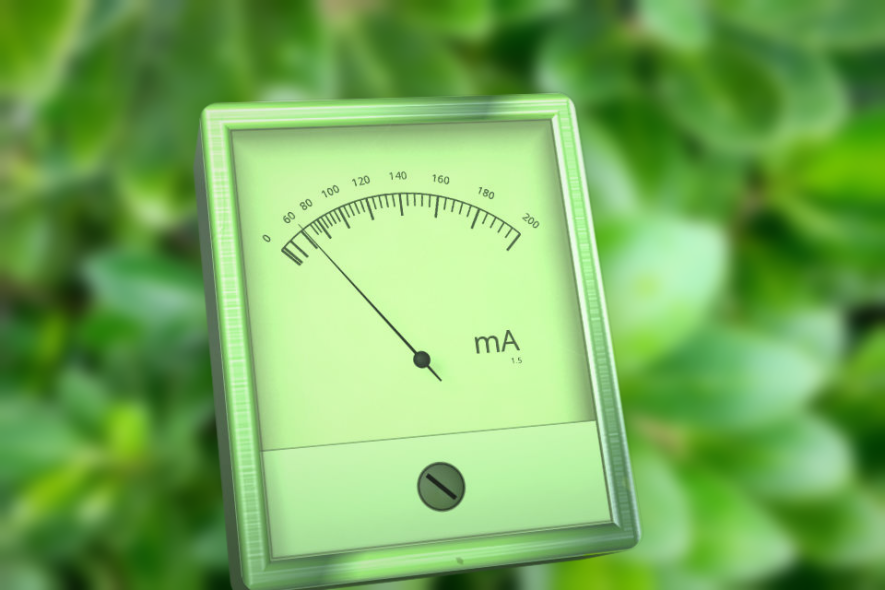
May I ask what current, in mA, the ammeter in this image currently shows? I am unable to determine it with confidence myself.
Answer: 60 mA
